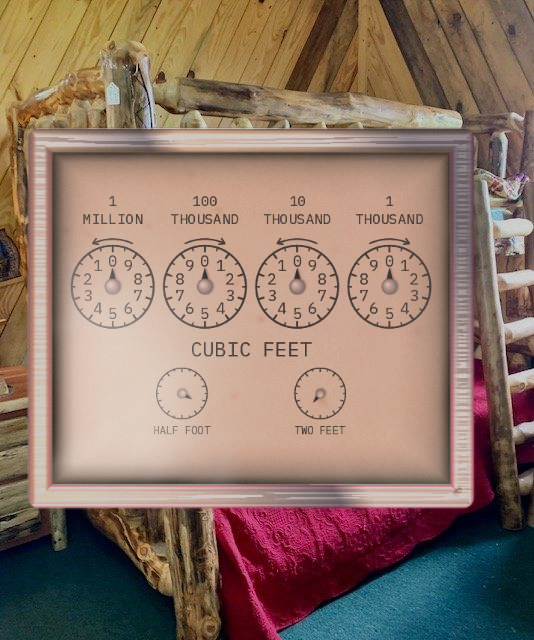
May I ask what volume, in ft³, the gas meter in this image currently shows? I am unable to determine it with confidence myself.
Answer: 0 ft³
